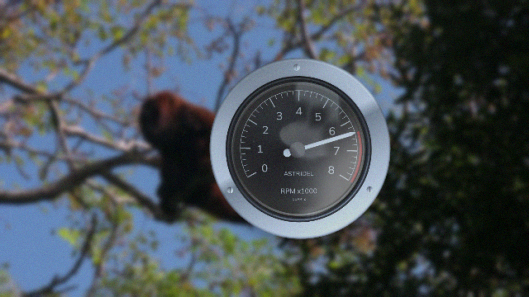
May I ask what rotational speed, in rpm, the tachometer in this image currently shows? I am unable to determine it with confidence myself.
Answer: 6400 rpm
